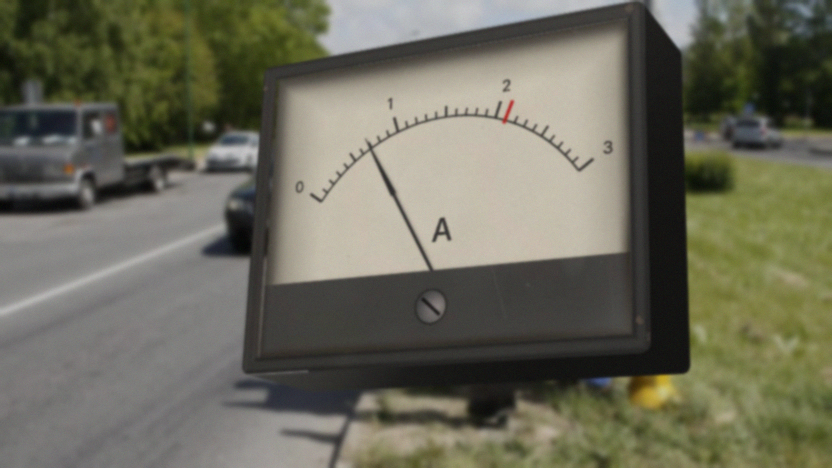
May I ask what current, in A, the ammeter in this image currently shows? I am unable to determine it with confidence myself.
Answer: 0.7 A
